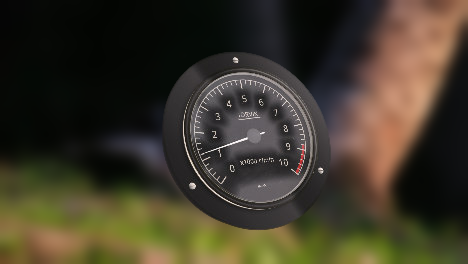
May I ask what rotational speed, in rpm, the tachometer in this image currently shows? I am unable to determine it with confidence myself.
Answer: 1200 rpm
